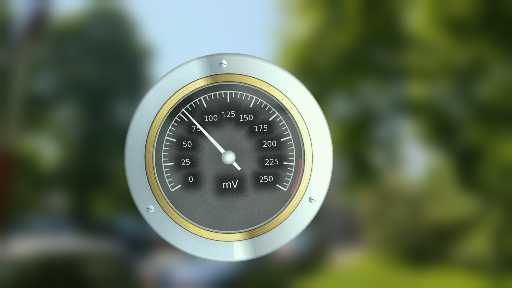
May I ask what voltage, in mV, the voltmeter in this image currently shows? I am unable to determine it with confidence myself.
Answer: 80 mV
